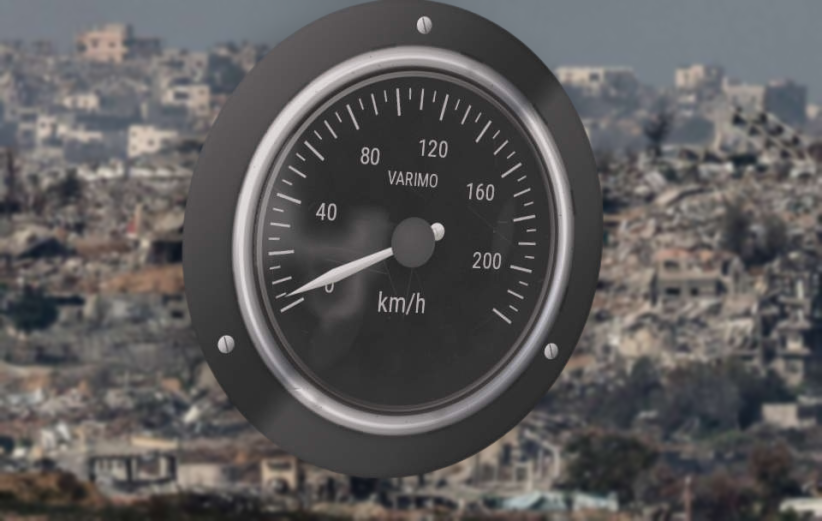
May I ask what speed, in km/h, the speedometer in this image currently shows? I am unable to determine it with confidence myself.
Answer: 5 km/h
